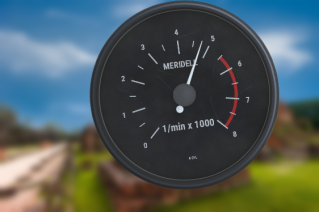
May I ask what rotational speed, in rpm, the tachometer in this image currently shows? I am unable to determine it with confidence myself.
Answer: 4750 rpm
